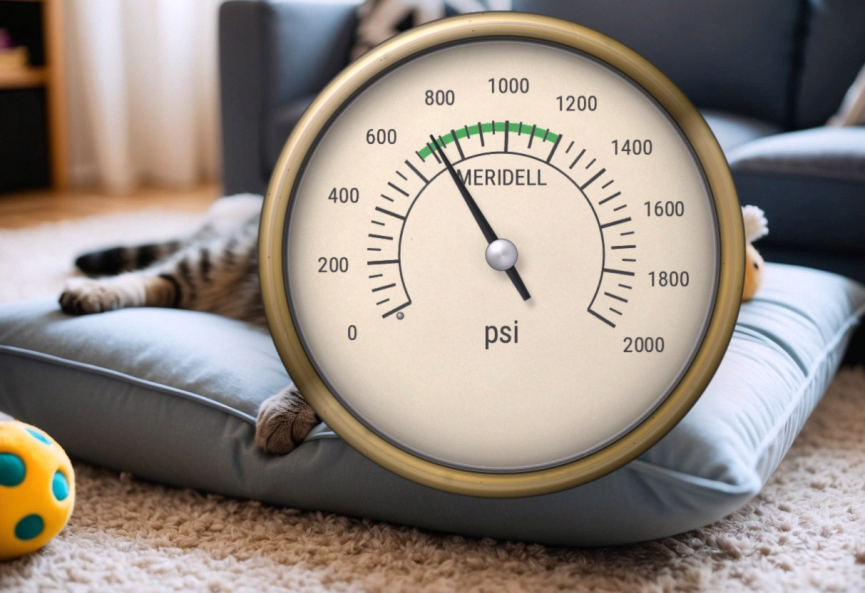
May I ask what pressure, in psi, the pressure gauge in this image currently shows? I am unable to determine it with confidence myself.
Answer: 725 psi
